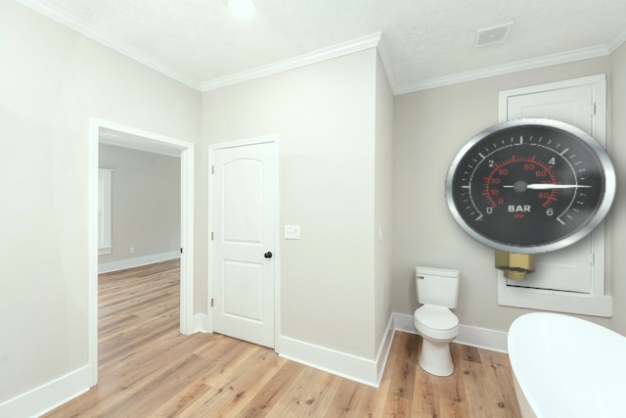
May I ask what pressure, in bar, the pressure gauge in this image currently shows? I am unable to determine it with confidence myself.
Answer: 5 bar
